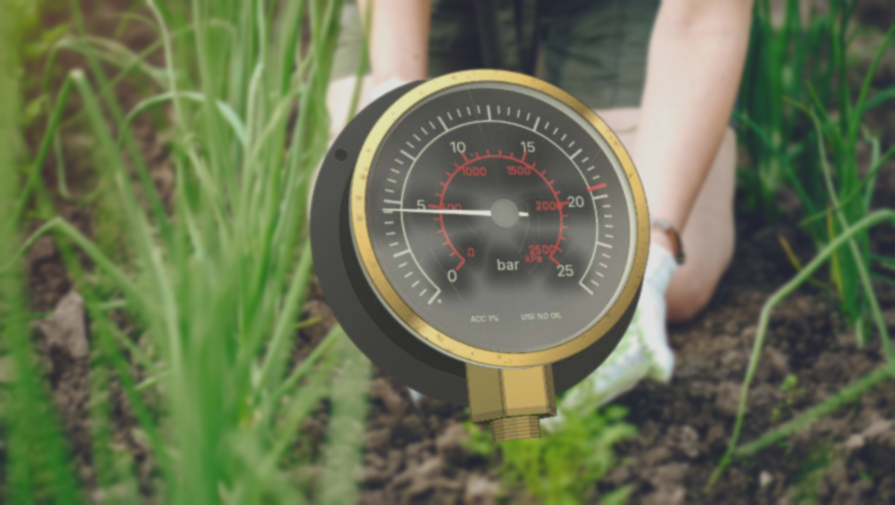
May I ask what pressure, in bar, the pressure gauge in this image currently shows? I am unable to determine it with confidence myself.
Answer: 4.5 bar
